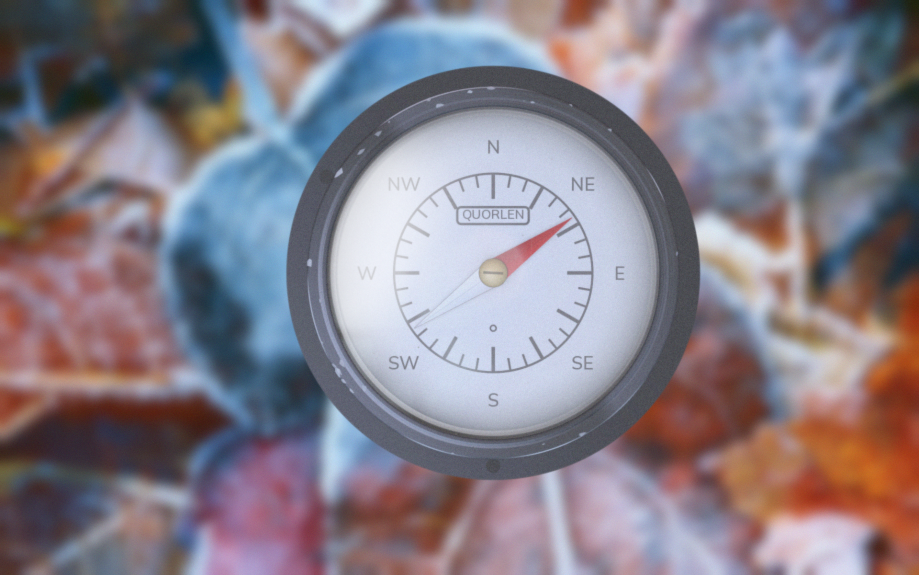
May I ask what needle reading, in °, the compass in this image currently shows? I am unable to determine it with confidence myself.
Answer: 55 °
